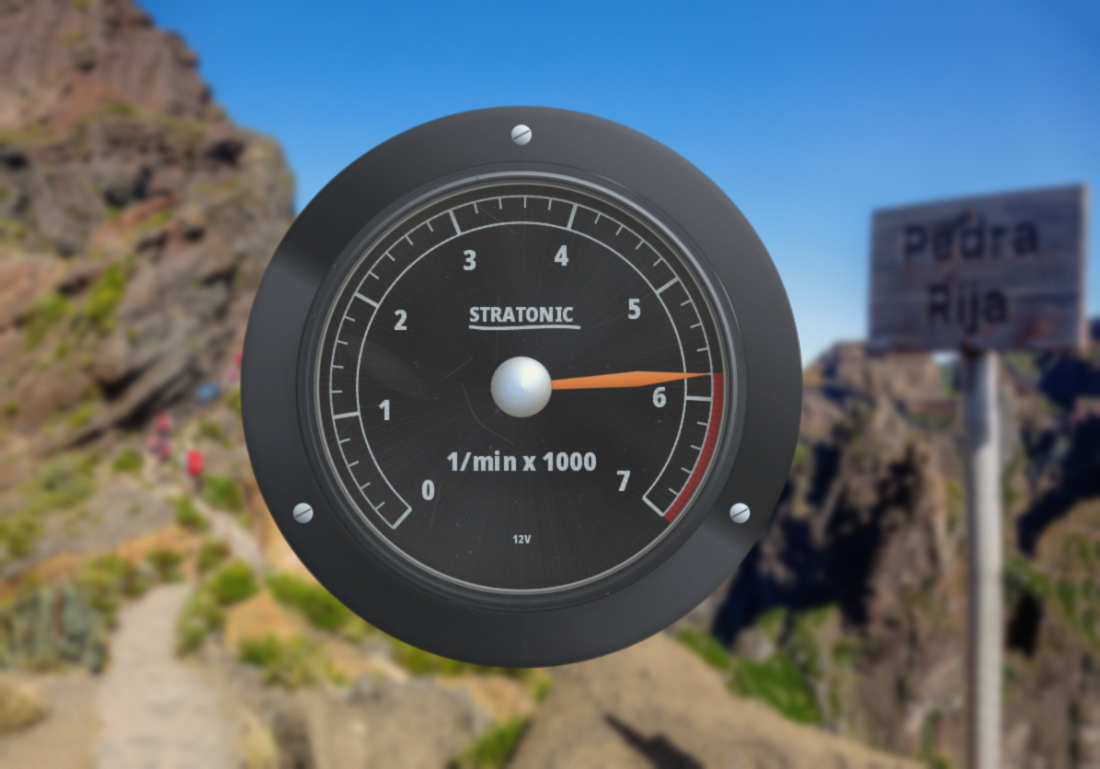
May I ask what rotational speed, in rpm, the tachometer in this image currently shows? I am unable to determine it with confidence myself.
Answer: 5800 rpm
